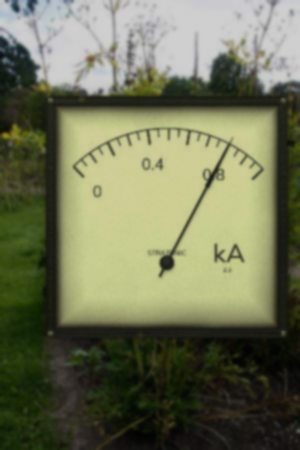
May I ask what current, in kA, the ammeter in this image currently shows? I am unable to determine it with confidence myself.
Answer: 0.8 kA
